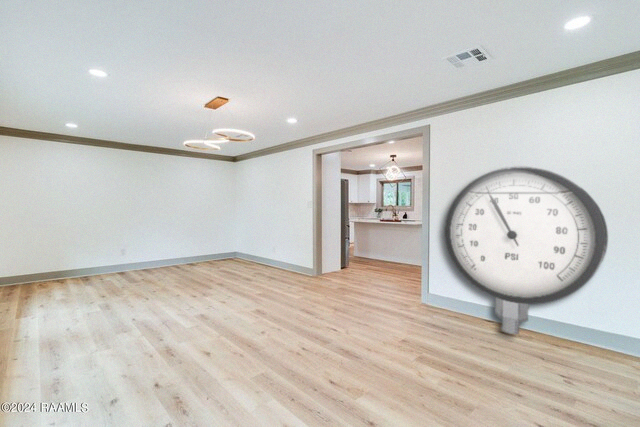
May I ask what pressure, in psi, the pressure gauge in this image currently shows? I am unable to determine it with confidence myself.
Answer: 40 psi
